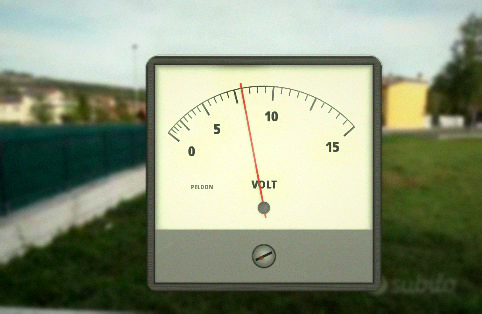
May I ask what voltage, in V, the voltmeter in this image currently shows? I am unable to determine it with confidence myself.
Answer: 8 V
